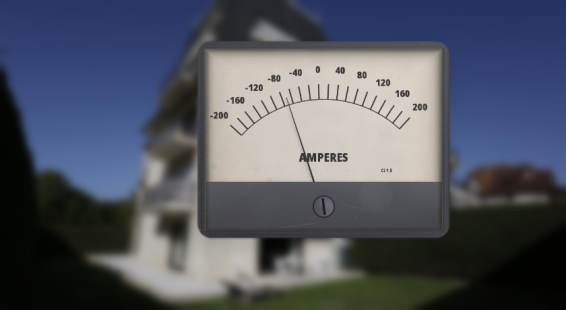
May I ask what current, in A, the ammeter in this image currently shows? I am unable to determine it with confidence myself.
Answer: -70 A
